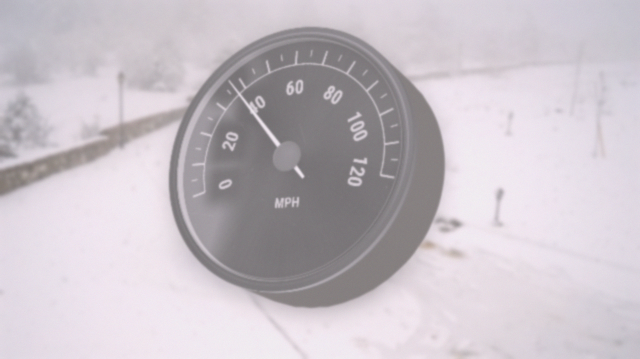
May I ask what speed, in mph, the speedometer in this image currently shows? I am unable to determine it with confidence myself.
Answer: 37.5 mph
